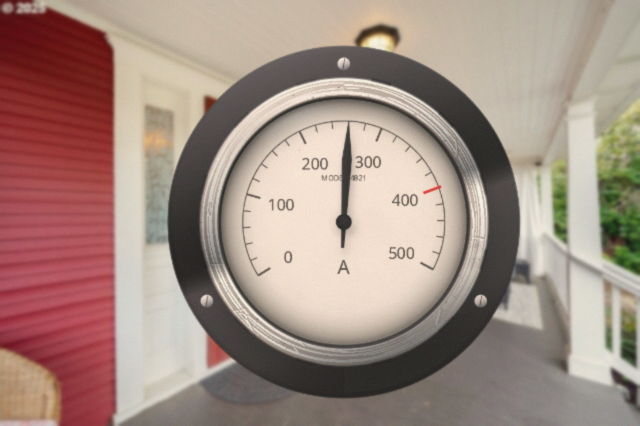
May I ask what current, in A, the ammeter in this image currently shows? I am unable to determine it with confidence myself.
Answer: 260 A
